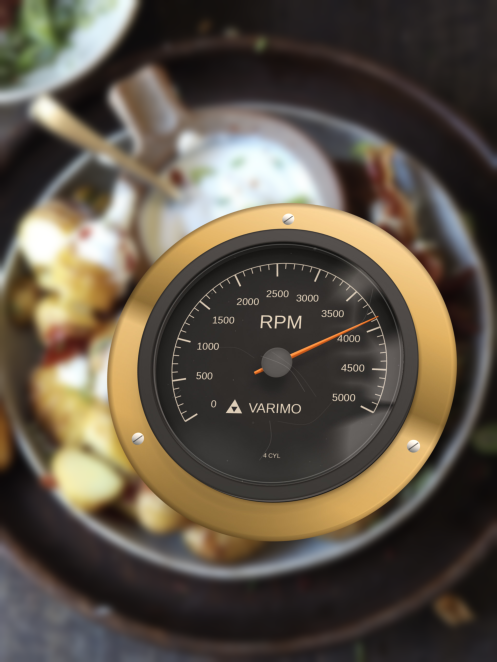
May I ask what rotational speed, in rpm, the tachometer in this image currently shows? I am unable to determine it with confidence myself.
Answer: 3900 rpm
